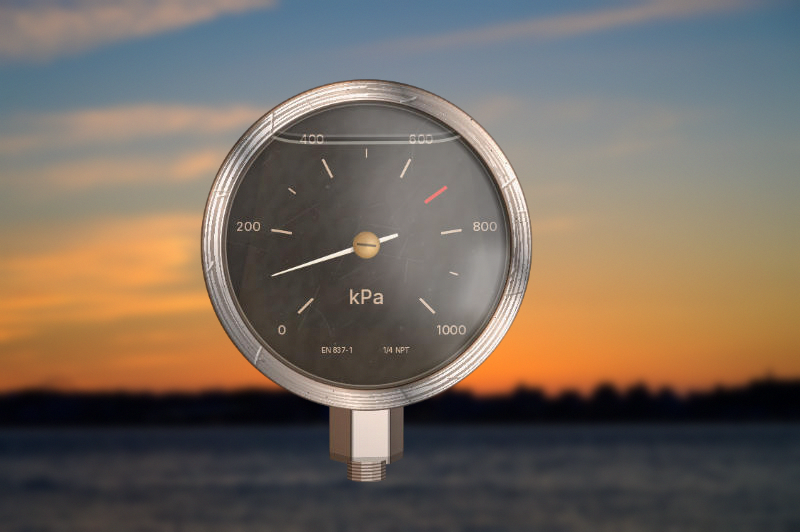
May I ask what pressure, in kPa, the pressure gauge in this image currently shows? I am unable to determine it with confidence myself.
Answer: 100 kPa
